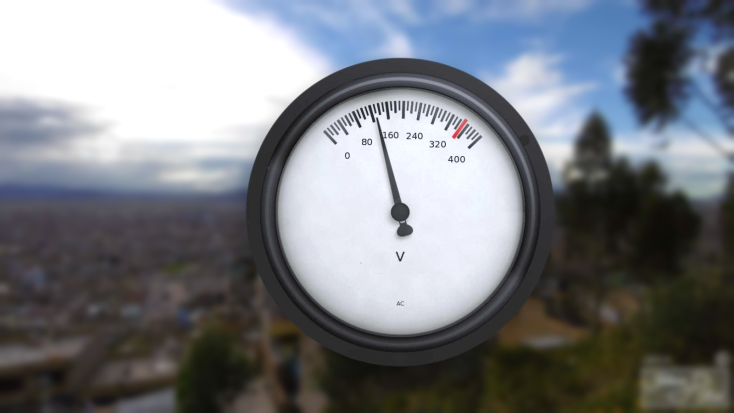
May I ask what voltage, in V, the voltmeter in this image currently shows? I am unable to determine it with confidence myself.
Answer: 130 V
